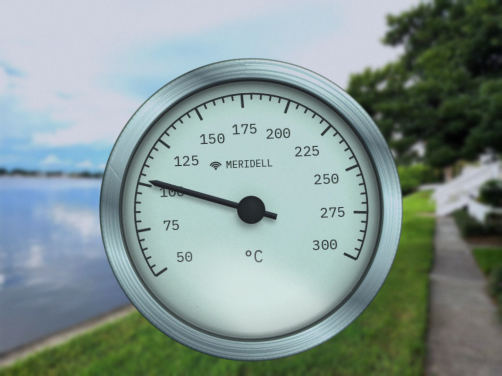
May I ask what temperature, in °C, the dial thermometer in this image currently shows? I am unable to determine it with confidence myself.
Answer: 102.5 °C
